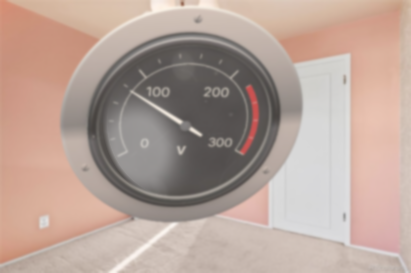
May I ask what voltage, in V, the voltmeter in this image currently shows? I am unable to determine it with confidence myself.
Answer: 80 V
